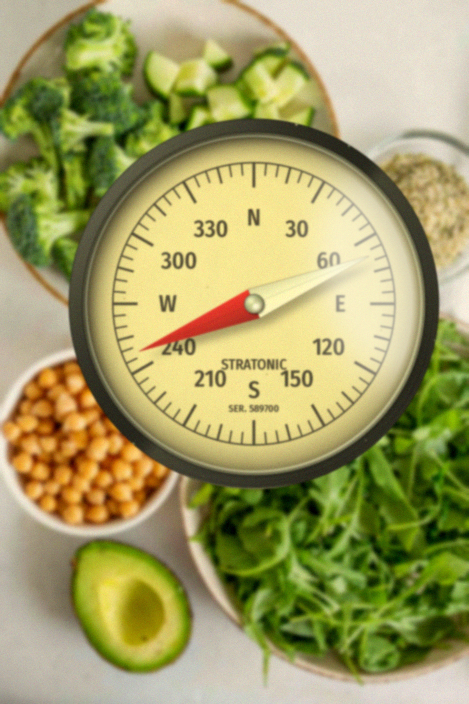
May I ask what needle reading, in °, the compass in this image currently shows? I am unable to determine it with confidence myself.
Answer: 247.5 °
